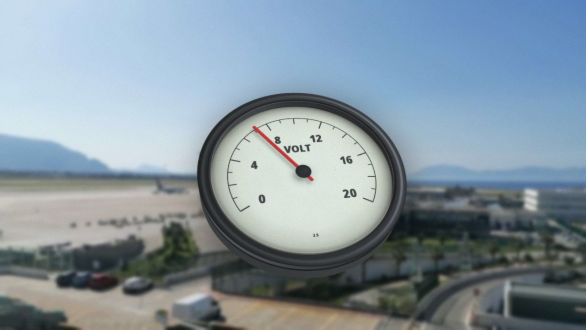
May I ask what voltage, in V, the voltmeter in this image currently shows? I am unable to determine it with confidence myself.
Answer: 7 V
